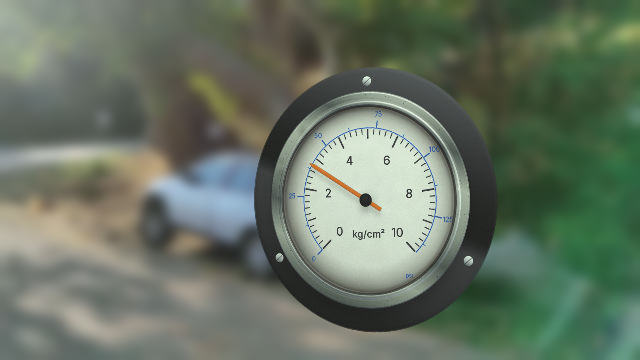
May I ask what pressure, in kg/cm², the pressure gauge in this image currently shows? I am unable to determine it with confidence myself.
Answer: 2.8 kg/cm²
